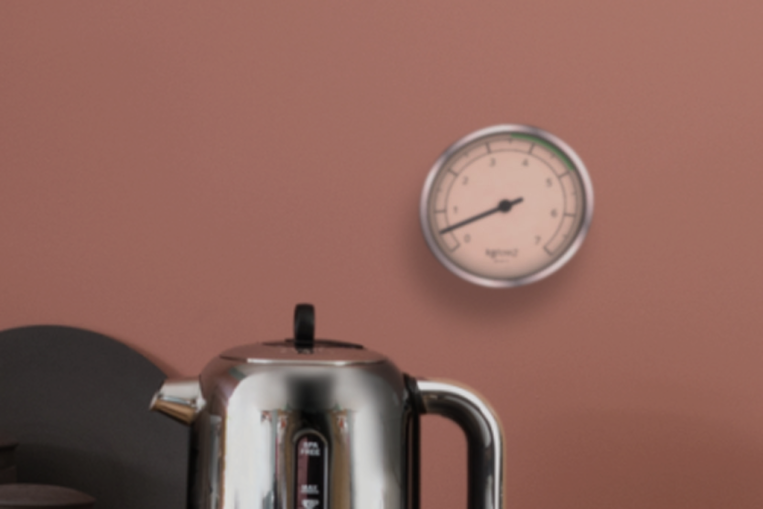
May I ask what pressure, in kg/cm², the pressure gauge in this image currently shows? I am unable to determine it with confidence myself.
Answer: 0.5 kg/cm²
